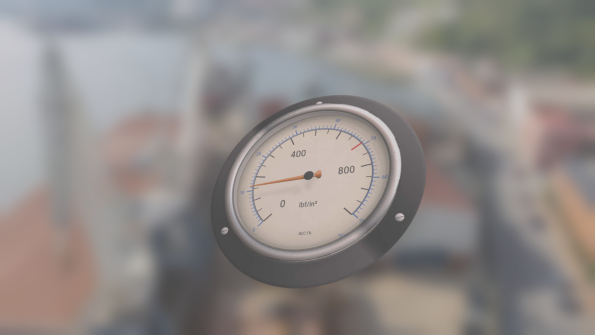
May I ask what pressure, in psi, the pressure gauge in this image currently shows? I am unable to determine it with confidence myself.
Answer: 150 psi
